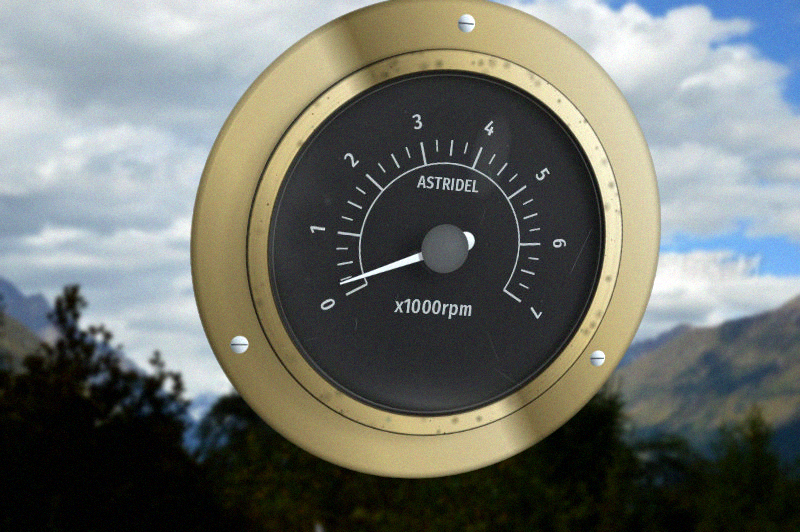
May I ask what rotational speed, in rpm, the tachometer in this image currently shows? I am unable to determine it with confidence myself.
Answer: 250 rpm
